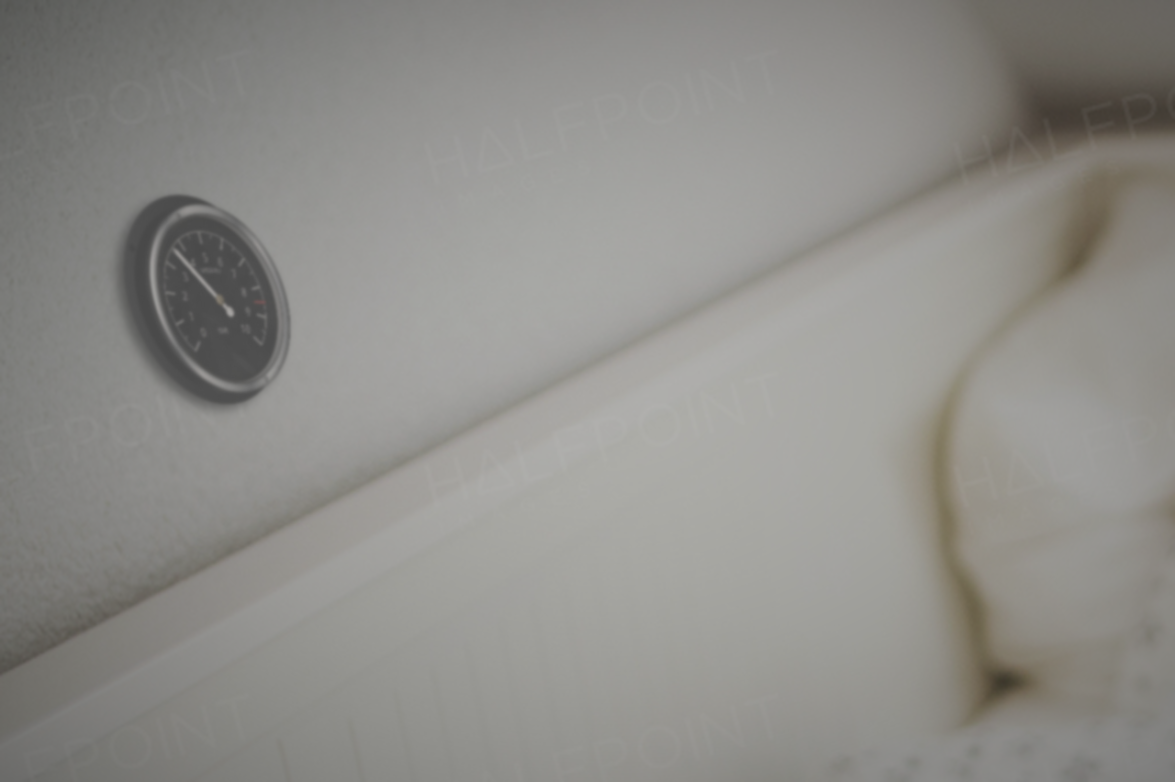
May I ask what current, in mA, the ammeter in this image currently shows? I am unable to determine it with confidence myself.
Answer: 3.5 mA
